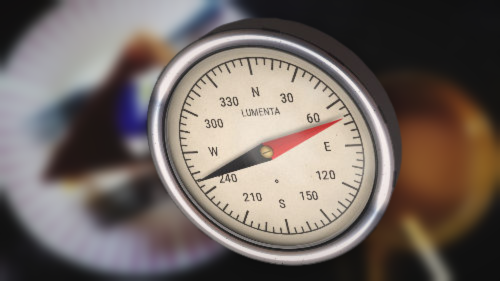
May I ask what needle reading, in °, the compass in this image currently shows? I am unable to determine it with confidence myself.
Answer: 70 °
